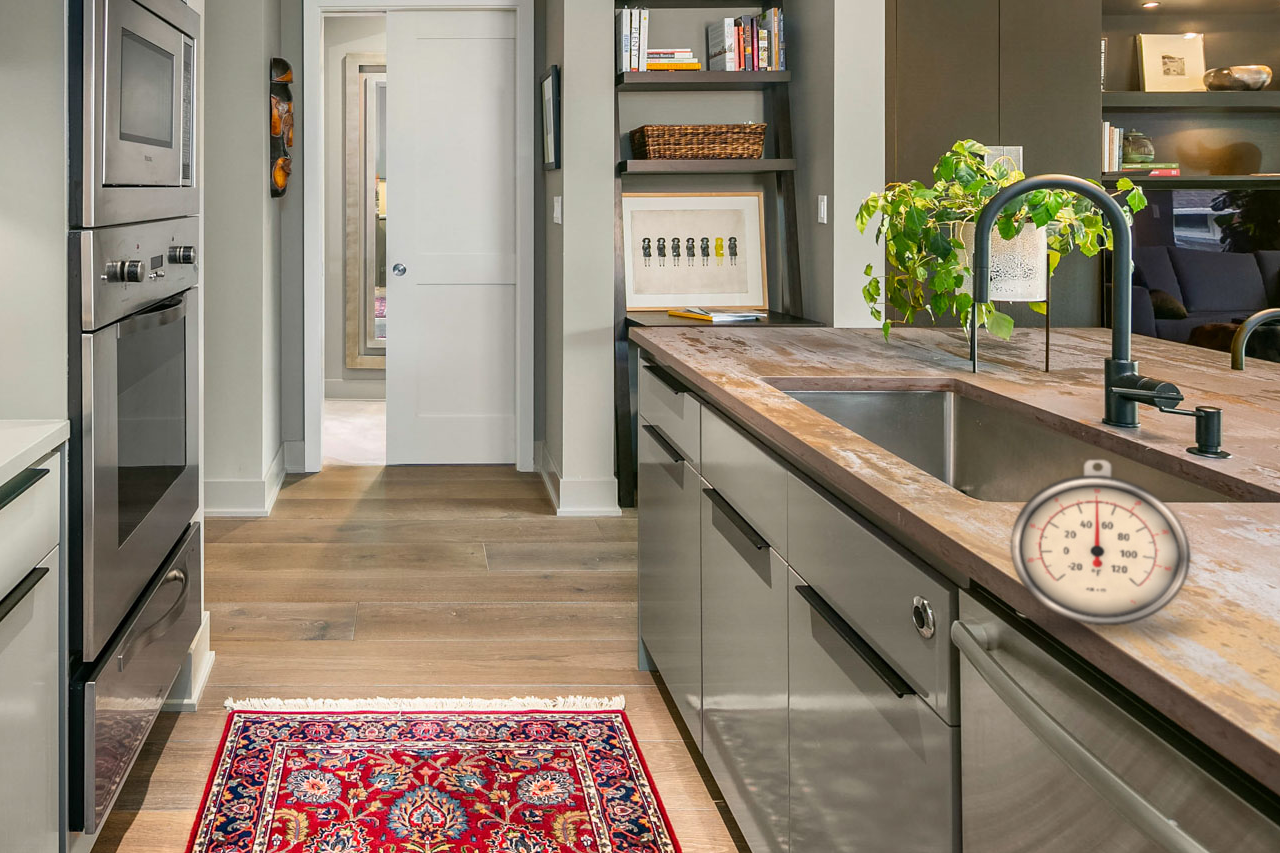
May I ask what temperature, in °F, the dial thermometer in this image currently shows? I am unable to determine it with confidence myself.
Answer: 50 °F
